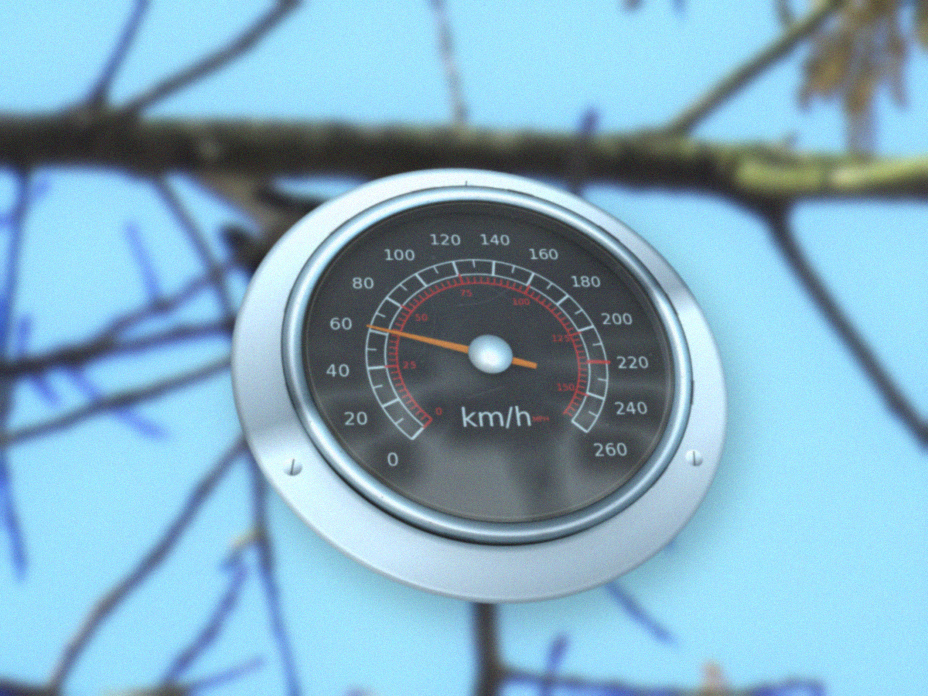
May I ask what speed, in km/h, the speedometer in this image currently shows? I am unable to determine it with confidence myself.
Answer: 60 km/h
